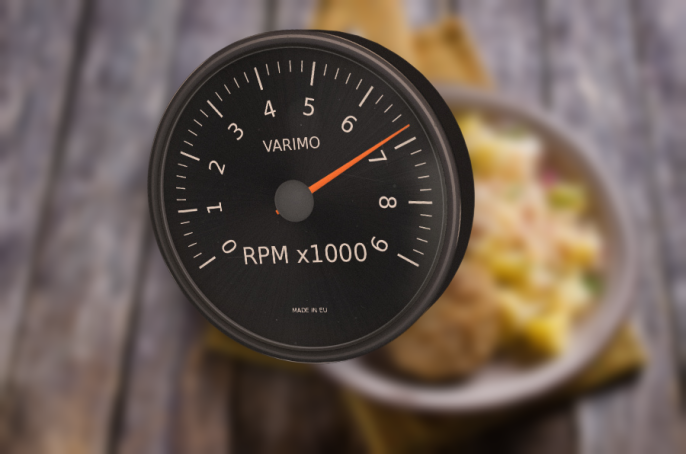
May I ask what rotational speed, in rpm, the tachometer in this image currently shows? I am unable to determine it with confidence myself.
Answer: 6800 rpm
